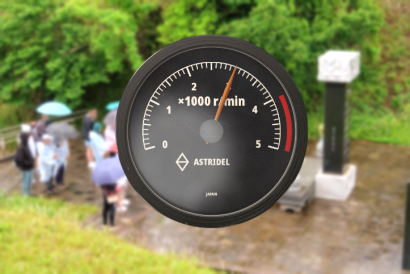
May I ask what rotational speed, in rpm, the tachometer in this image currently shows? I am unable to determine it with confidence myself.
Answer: 3000 rpm
